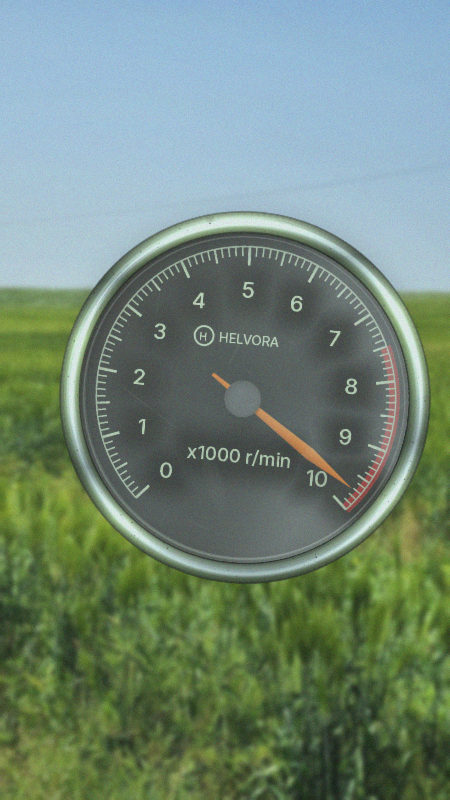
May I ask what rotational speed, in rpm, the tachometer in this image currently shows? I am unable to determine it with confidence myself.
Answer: 9700 rpm
